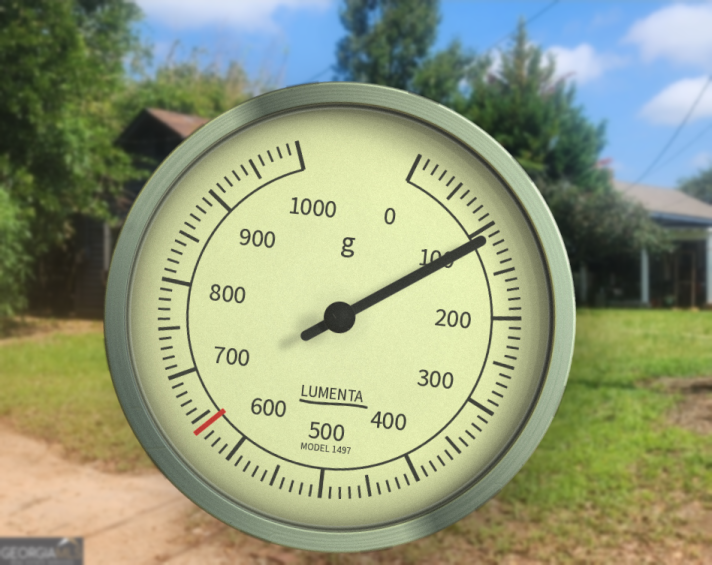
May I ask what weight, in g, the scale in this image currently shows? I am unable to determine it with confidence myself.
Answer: 110 g
